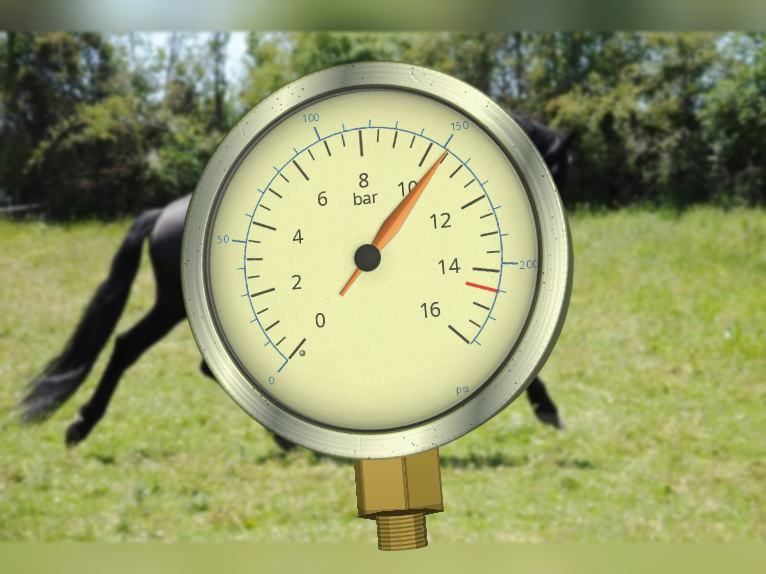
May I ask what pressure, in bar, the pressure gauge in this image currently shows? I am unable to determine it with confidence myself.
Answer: 10.5 bar
